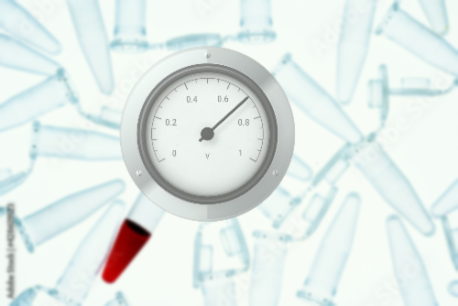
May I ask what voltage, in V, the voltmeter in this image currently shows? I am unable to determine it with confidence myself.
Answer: 0.7 V
